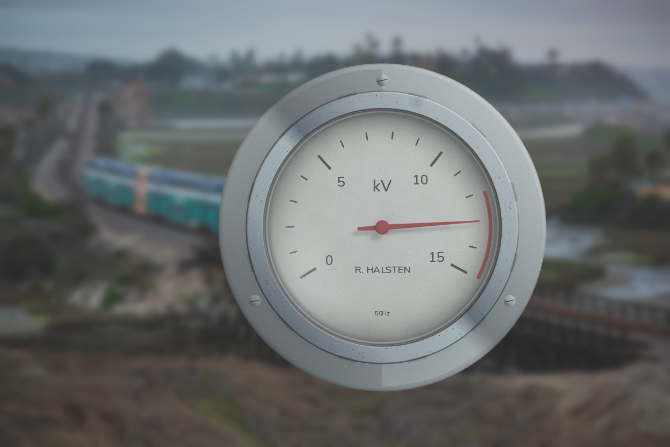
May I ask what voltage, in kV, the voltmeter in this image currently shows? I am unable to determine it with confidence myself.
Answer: 13 kV
